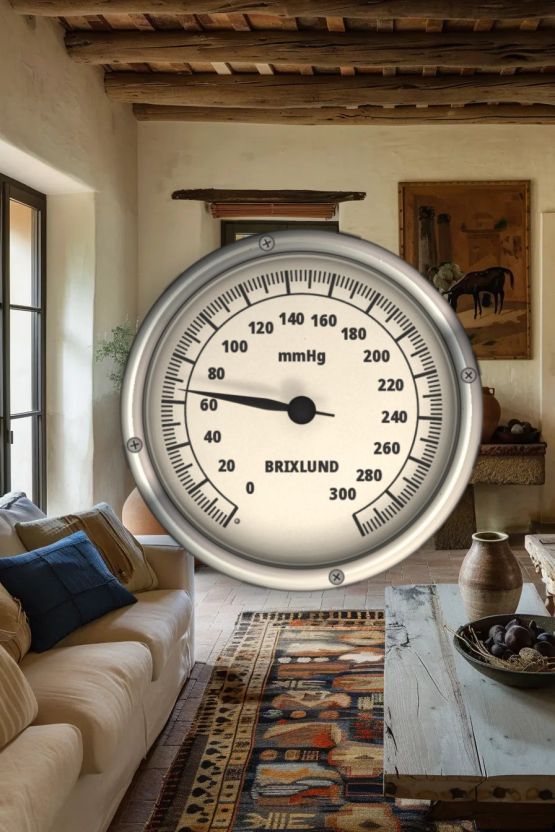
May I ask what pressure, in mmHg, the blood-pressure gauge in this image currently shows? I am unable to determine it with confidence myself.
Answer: 66 mmHg
